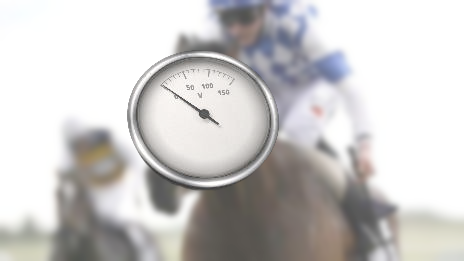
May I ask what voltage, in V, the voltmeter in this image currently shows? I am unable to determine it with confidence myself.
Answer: 0 V
